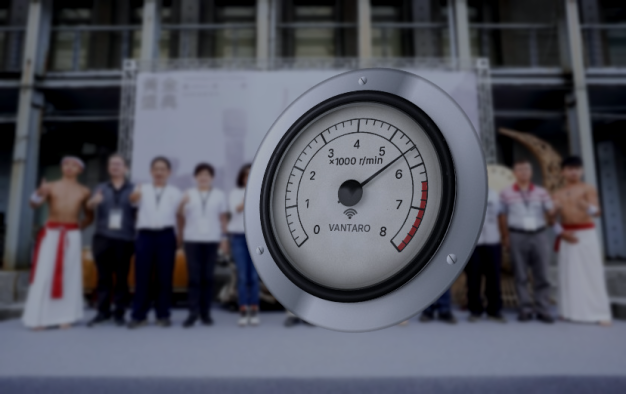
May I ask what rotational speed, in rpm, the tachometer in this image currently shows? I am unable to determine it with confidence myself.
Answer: 5600 rpm
